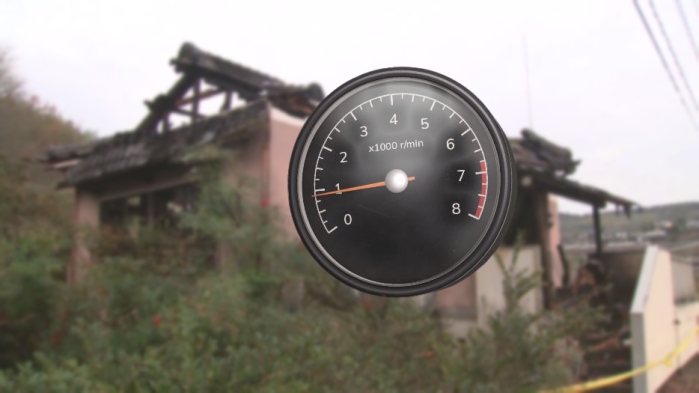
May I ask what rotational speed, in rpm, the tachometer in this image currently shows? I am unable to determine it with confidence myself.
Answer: 875 rpm
